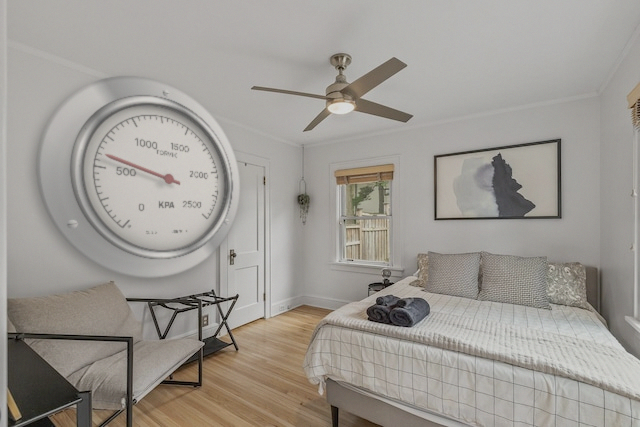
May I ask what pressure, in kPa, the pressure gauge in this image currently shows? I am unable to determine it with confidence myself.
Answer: 600 kPa
